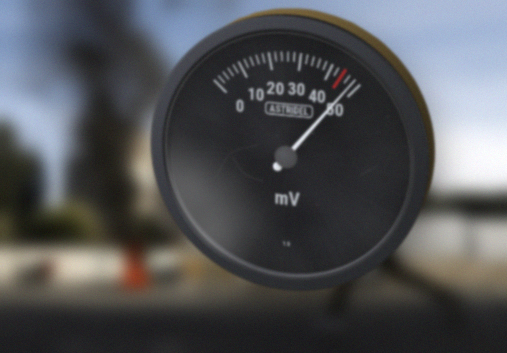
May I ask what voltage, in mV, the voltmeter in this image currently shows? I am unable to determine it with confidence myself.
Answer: 48 mV
